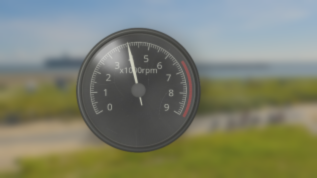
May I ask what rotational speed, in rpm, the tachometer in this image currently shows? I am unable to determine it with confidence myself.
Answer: 4000 rpm
